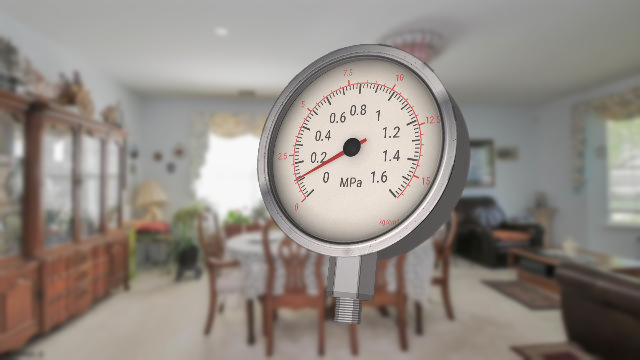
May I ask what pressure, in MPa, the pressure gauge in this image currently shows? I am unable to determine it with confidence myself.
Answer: 0.1 MPa
